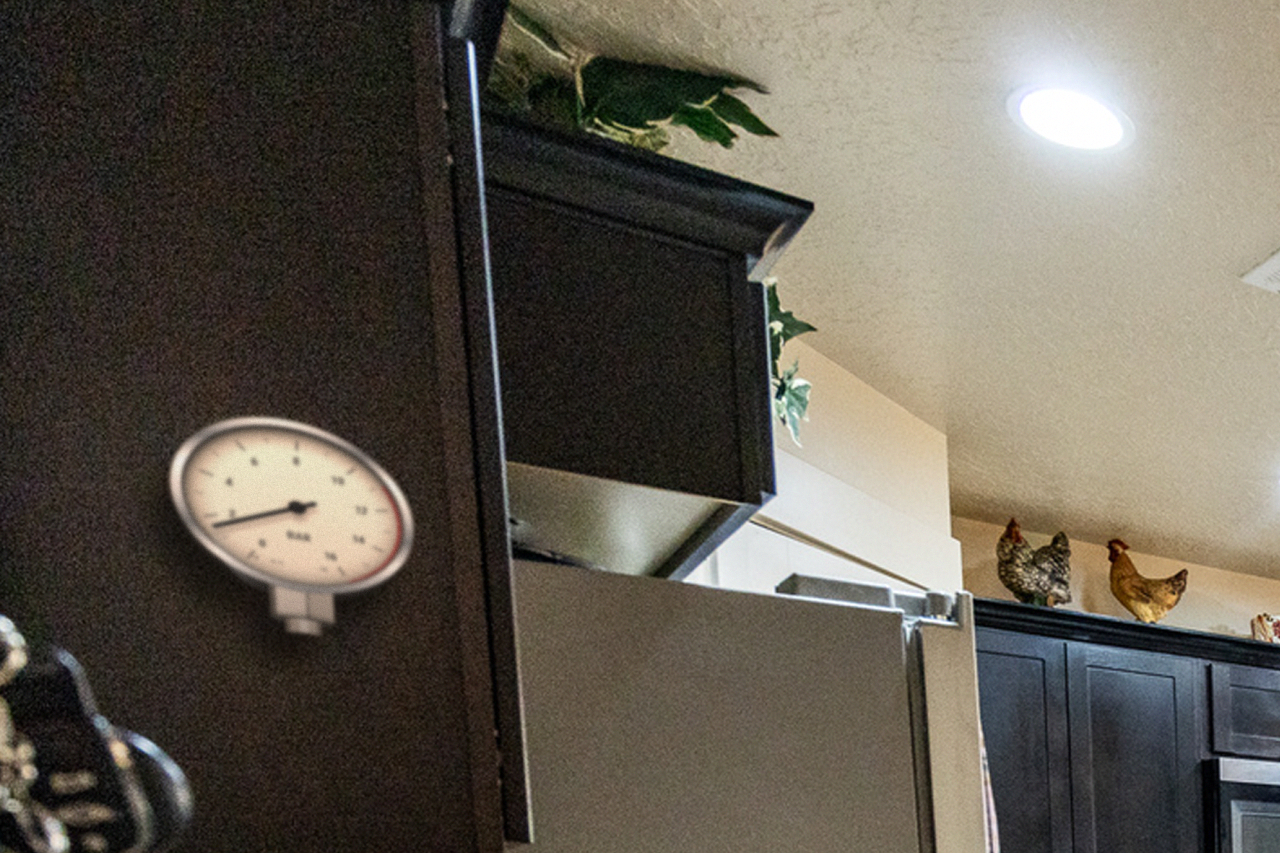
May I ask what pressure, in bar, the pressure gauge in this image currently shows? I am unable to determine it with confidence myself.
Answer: 1.5 bar
